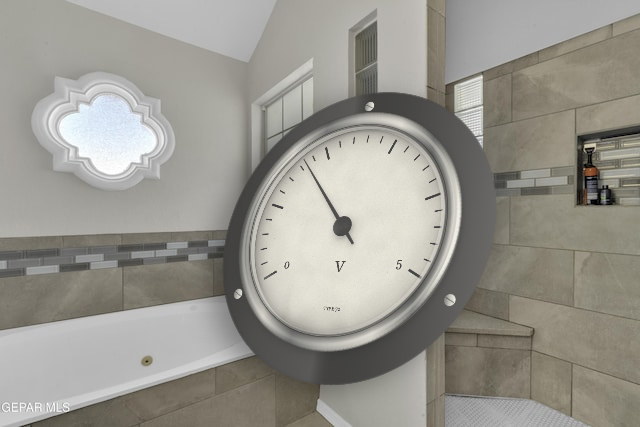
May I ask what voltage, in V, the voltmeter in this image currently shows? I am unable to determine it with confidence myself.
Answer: 1.7 V
